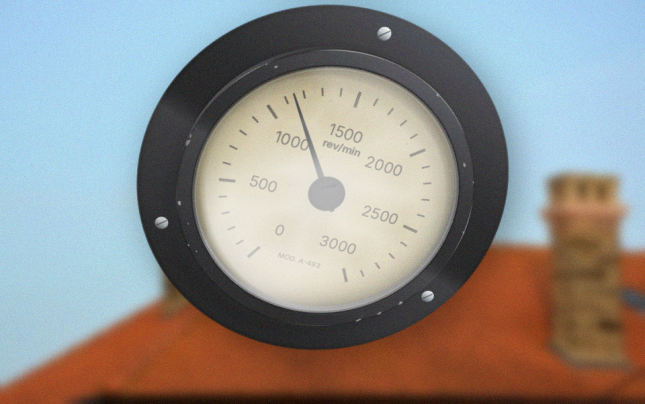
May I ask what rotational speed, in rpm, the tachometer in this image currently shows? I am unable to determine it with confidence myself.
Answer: 1150 rpm
